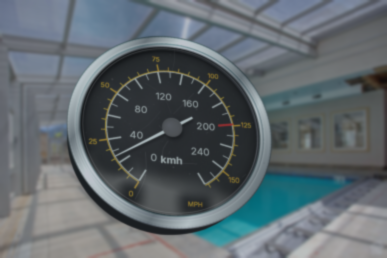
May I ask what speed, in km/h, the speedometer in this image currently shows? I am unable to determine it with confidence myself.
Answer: 25 km/h
